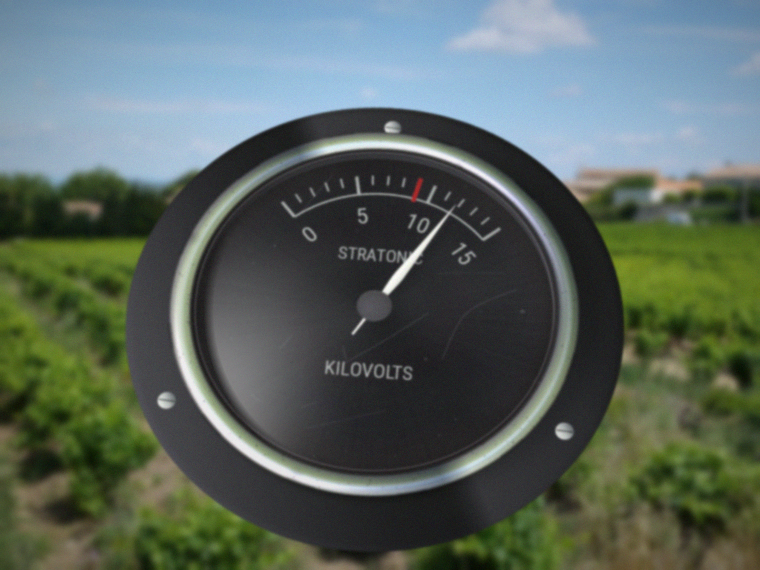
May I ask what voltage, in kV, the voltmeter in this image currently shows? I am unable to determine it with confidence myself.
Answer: 12 kV
